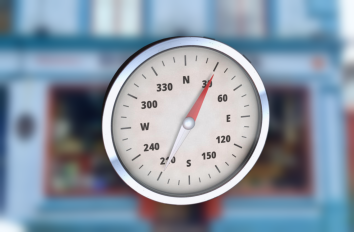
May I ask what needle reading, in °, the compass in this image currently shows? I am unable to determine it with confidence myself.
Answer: 30 °
